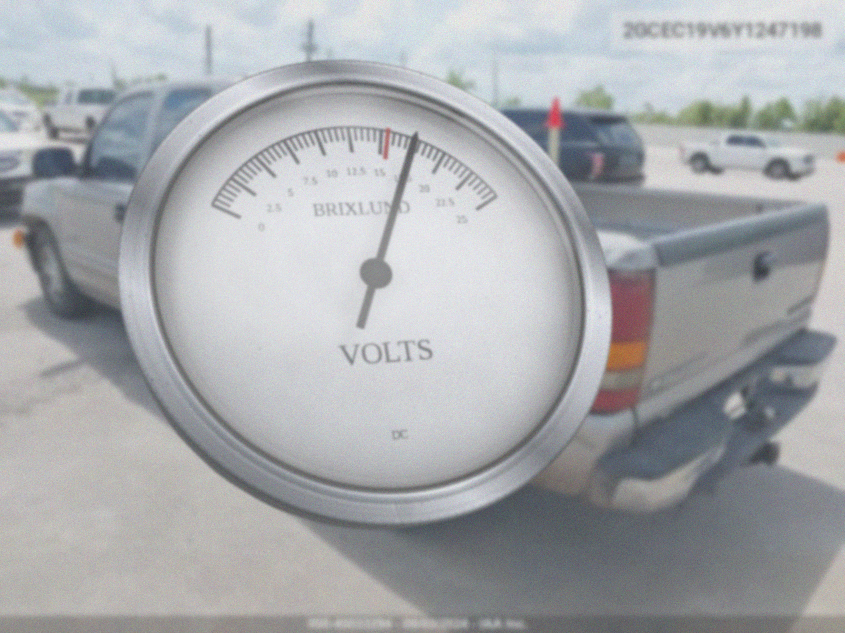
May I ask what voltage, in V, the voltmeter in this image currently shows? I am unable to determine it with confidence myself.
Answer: 17.5 V
